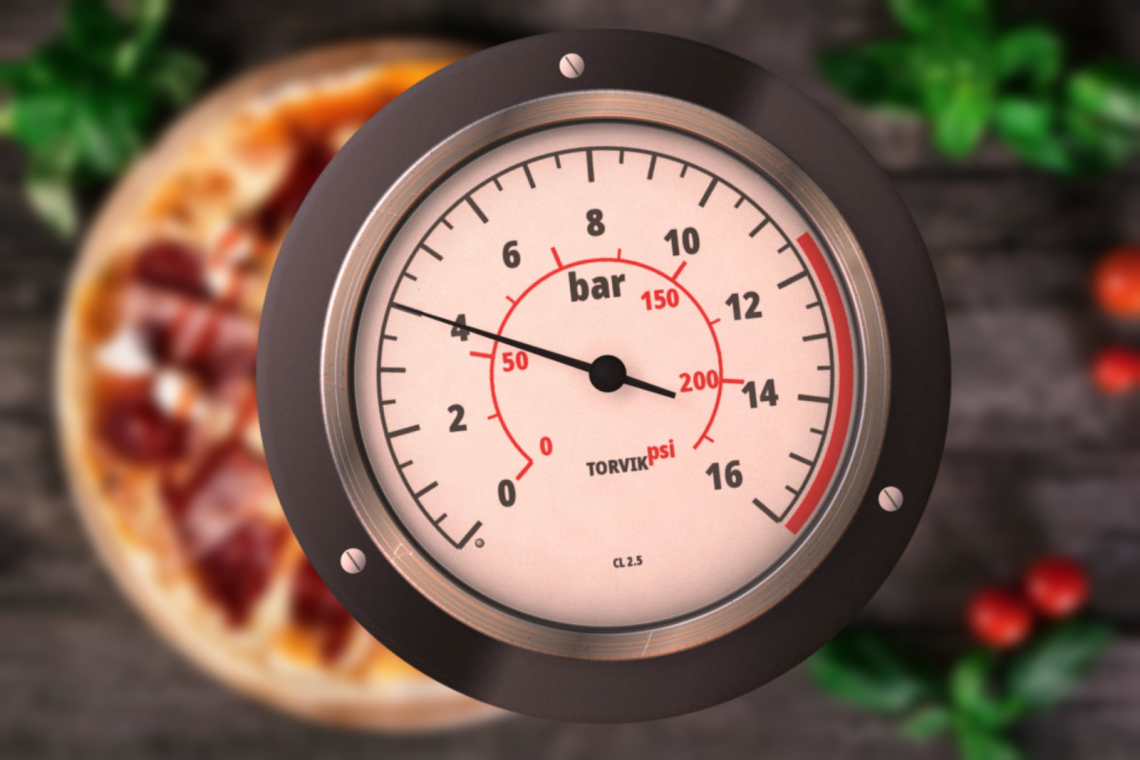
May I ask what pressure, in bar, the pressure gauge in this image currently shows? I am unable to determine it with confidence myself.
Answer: 4 bar
